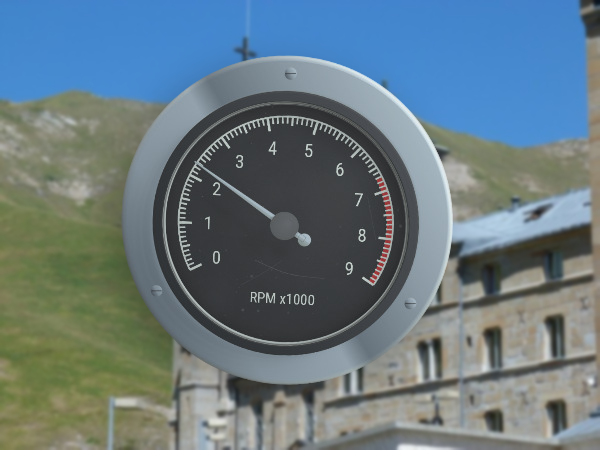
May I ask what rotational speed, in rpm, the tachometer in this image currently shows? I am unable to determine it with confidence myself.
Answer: 2300 rpm
